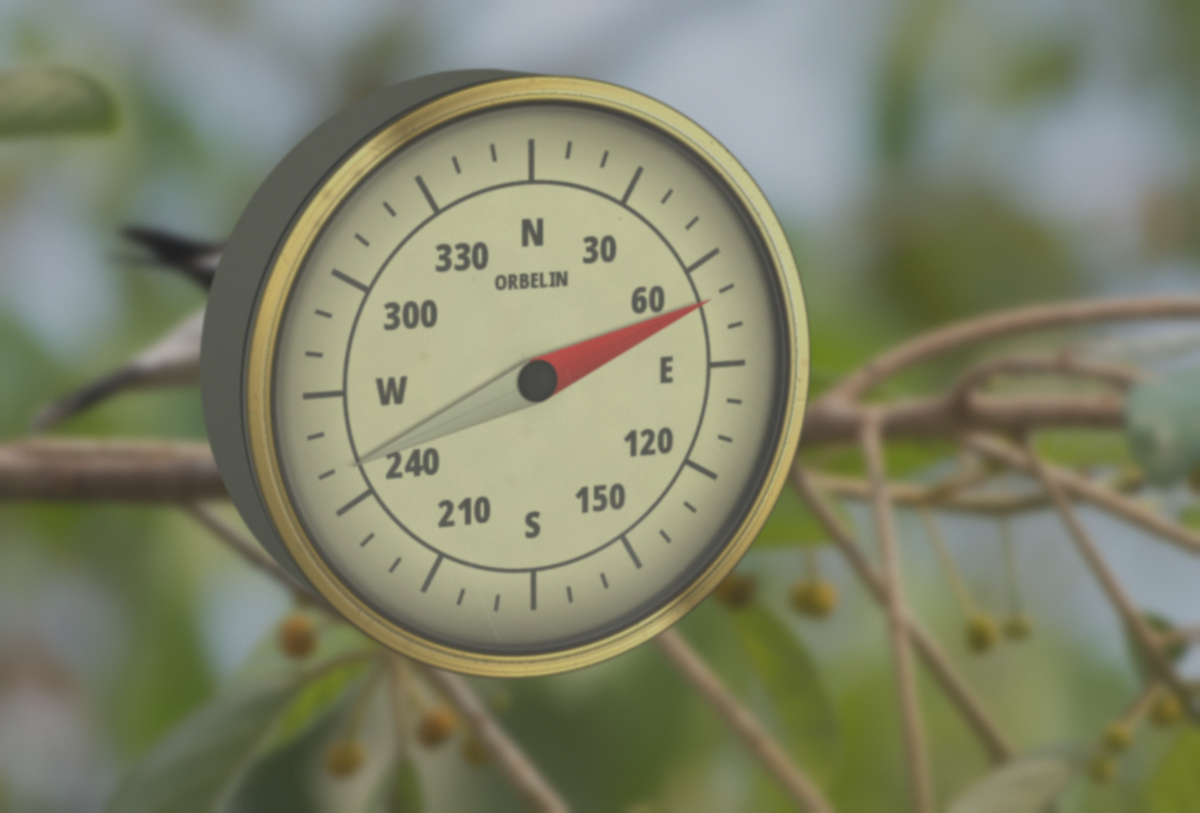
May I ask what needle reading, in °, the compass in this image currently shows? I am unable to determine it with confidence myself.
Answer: 70 °
